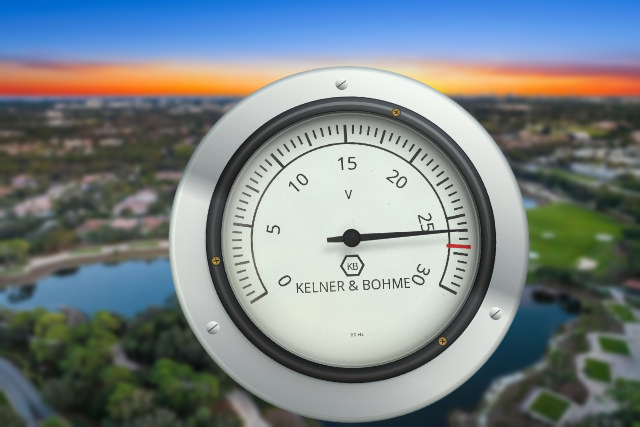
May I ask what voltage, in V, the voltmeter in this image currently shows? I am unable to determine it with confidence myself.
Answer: 26 V
